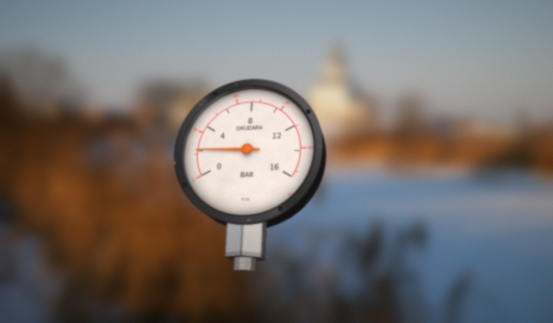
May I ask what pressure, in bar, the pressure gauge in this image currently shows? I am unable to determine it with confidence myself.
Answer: 2 bar
